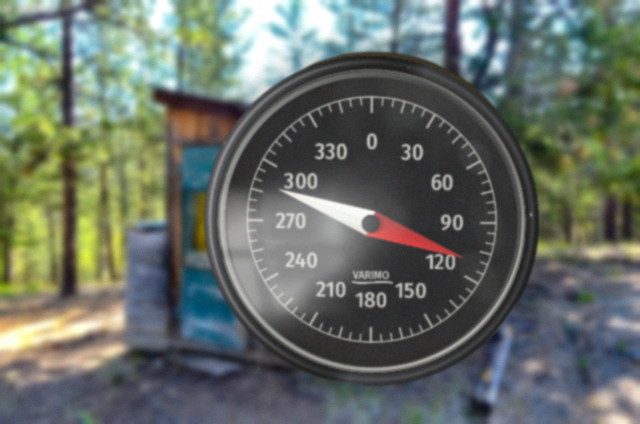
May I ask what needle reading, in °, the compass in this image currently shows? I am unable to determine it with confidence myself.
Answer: 110 °
